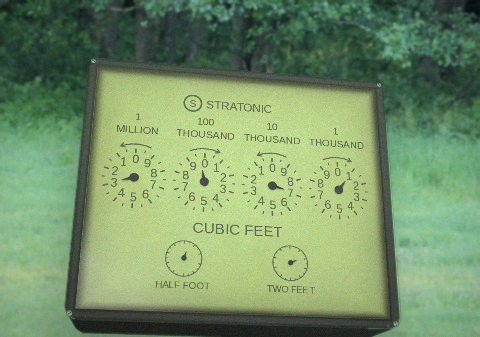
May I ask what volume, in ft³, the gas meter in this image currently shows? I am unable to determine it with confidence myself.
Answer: 297100 ft³
